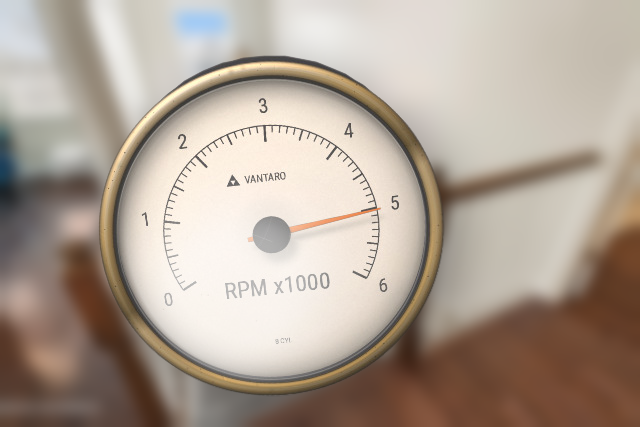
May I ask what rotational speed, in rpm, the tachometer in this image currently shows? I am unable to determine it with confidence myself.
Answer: 5000 rpm
